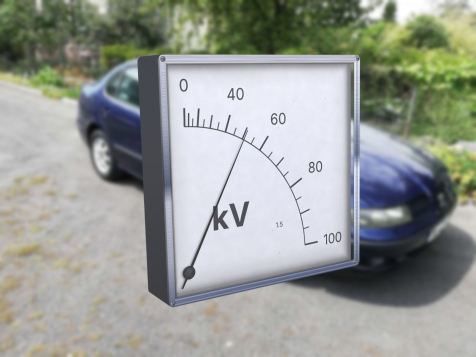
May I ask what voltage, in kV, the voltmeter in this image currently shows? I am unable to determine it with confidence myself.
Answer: 50 kV
